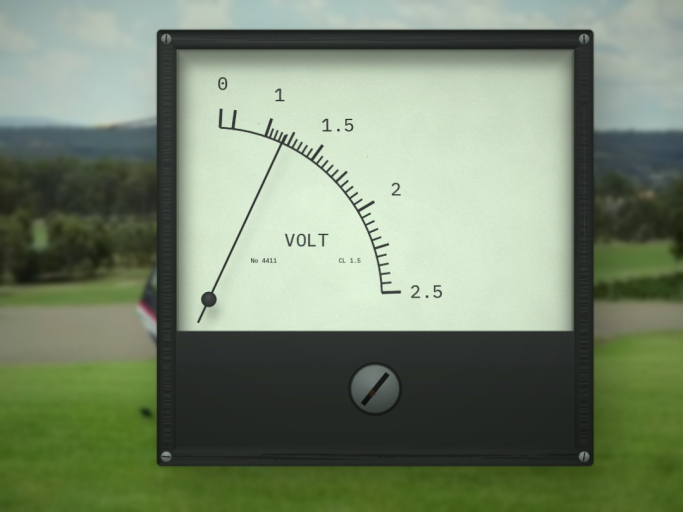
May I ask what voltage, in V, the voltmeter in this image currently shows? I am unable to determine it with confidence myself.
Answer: 1.2 V
